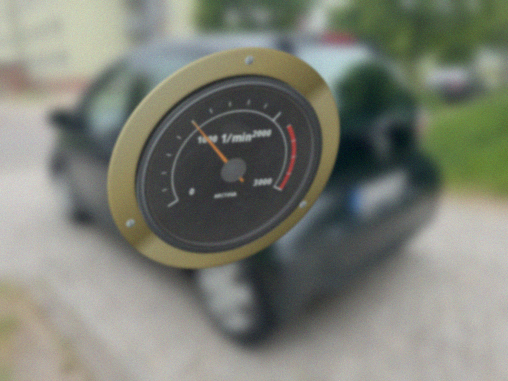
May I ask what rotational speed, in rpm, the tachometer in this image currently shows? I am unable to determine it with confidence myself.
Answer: 1000 rpm
